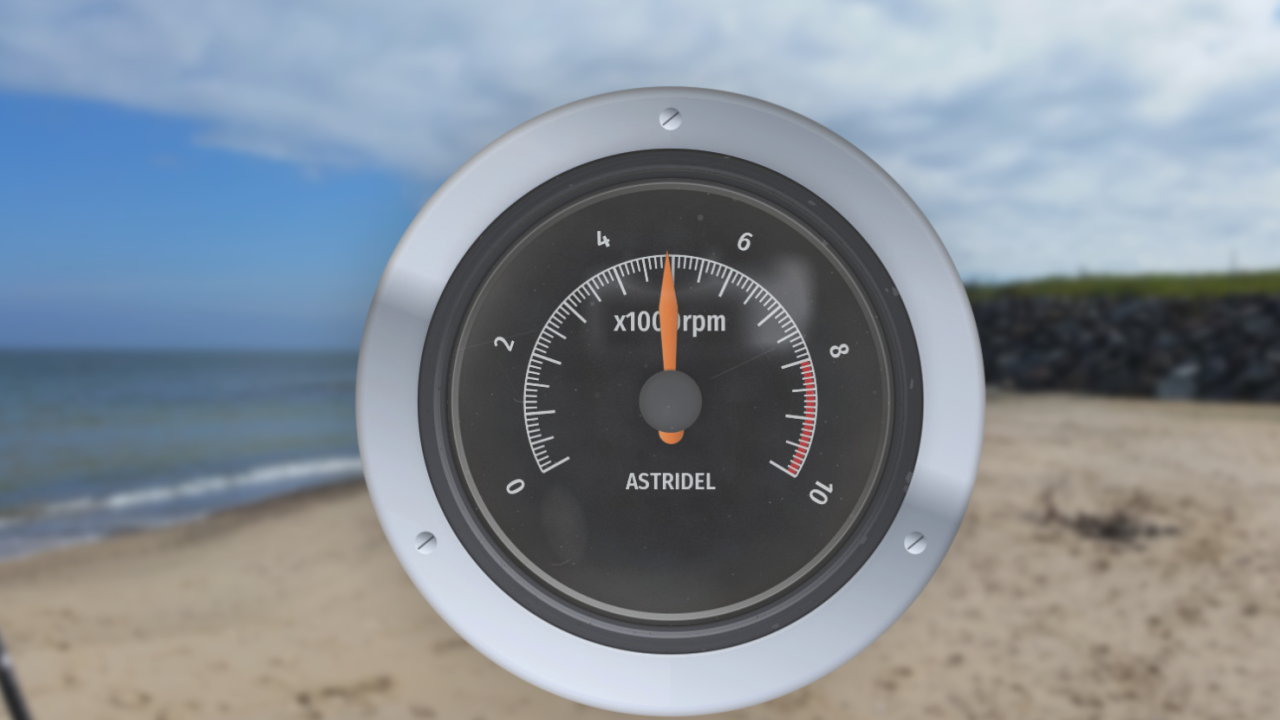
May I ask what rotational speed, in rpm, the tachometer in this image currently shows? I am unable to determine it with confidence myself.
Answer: 4900 rpm
